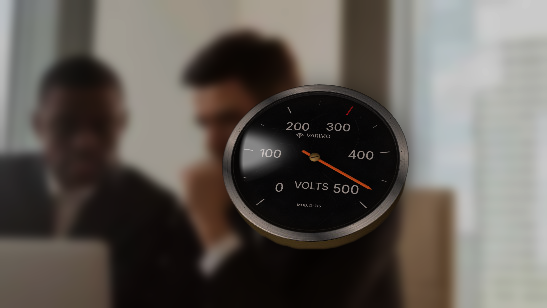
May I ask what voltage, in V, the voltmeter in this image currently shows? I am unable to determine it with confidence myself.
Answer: 475 V
